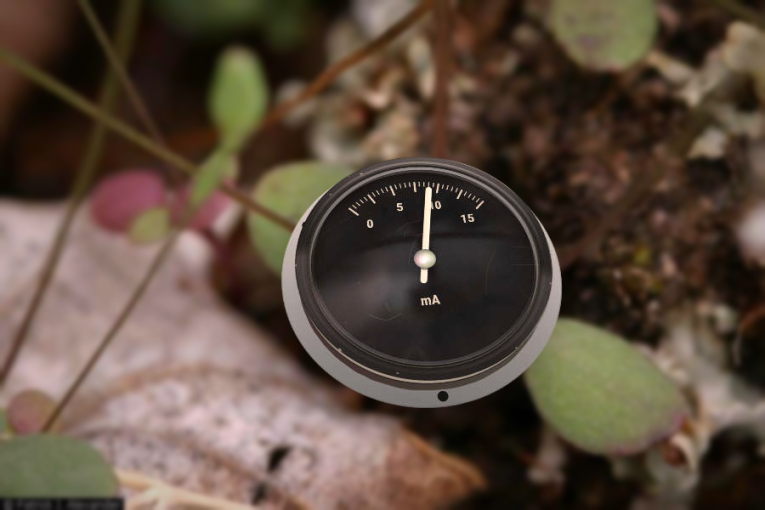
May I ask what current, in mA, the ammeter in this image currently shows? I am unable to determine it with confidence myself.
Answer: 9 mA
